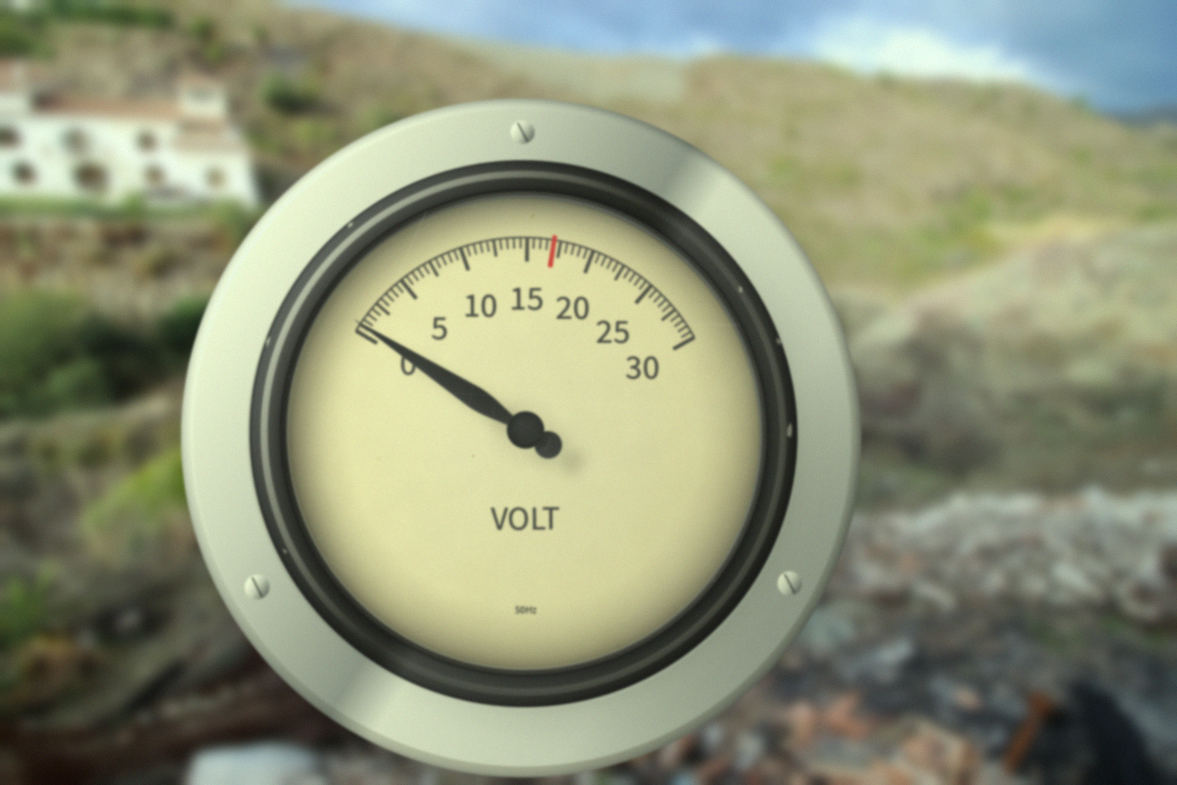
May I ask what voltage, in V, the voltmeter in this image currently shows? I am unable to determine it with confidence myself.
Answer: 0.5 V
